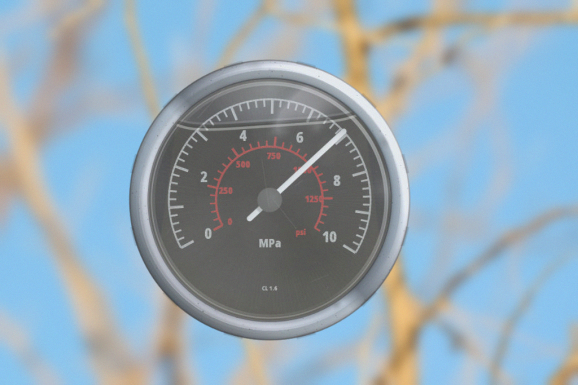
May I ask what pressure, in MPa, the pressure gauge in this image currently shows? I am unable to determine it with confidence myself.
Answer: 6.9 MPa
